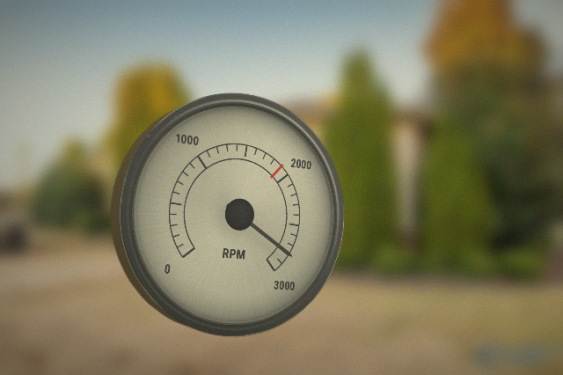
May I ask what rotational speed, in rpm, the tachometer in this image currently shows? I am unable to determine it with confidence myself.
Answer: 2800 rpm
